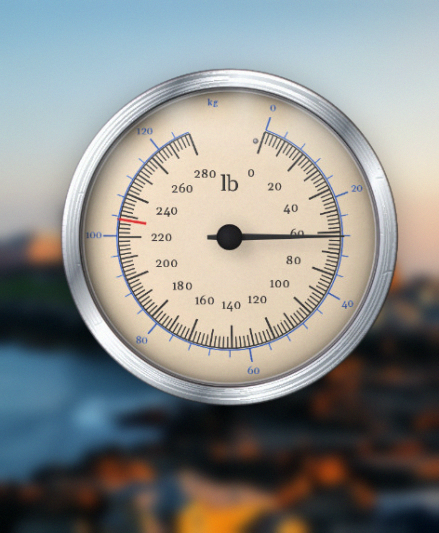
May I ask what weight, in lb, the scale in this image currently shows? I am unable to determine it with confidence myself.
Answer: 62 lb
